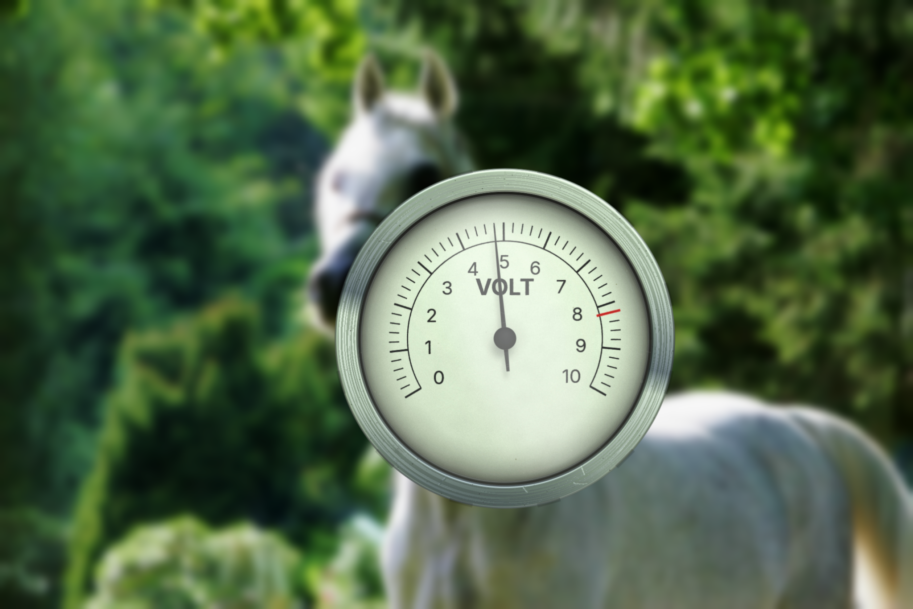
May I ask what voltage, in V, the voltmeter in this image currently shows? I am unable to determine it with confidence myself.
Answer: 4.8 V
